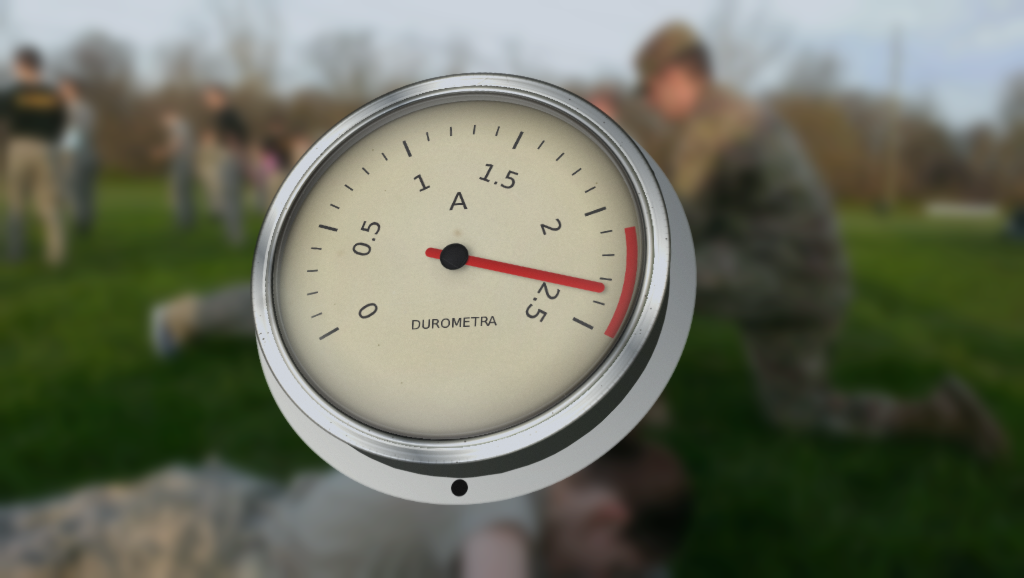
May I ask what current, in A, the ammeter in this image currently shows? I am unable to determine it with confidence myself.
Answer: 2.35 A
